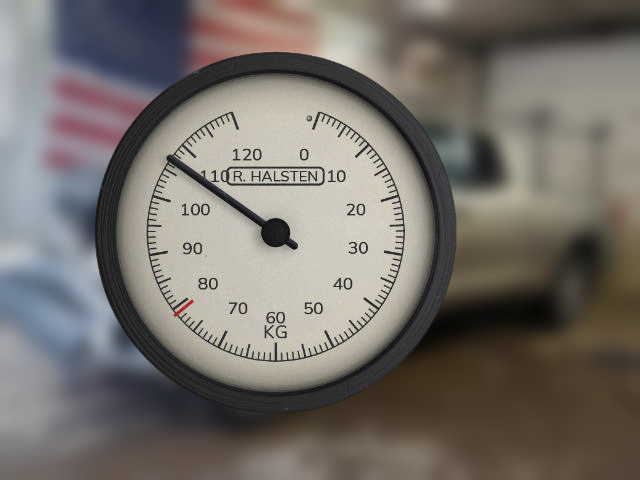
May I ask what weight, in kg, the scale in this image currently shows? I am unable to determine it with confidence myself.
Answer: 107 kg
